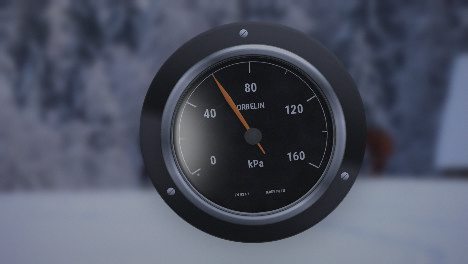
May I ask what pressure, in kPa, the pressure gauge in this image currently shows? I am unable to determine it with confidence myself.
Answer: 60 kPa
